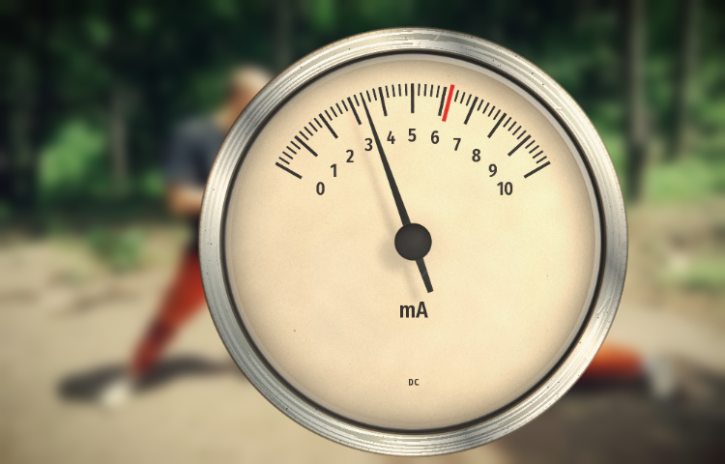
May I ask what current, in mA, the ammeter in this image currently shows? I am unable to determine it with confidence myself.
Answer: 3.4 mA
